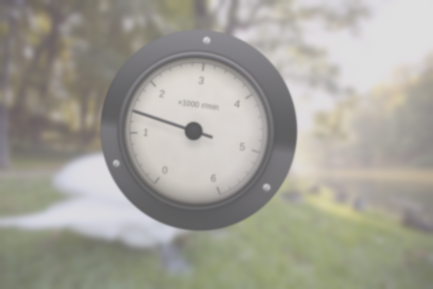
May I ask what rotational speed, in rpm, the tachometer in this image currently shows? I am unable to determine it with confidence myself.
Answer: 1400 rpm
